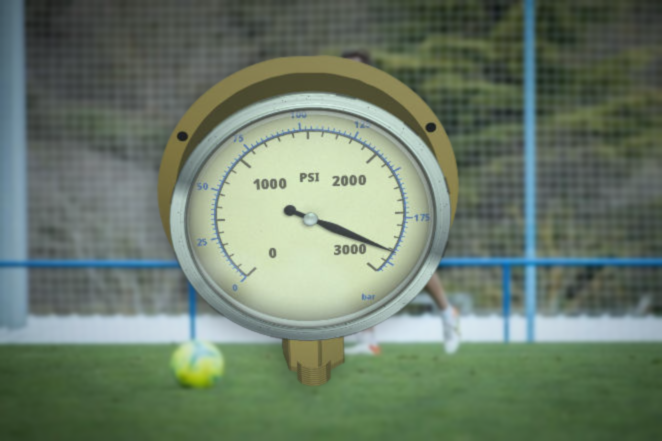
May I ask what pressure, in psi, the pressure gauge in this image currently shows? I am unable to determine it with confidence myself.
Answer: 2800 psi
